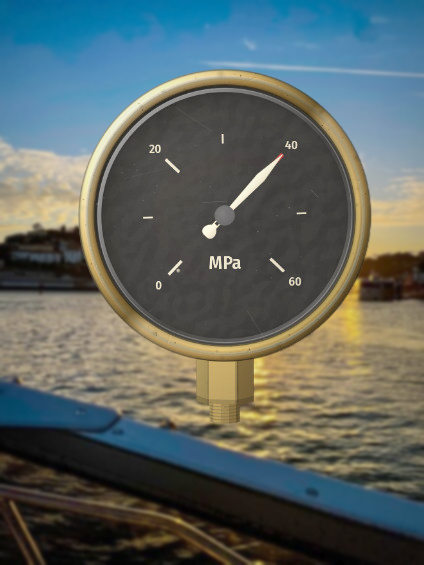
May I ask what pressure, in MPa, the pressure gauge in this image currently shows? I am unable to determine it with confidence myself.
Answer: 40 MPa
